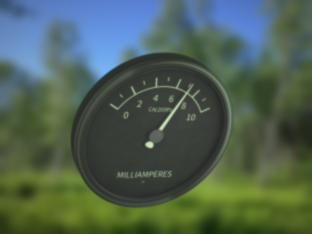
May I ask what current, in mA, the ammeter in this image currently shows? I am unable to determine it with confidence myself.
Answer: 7 mA
